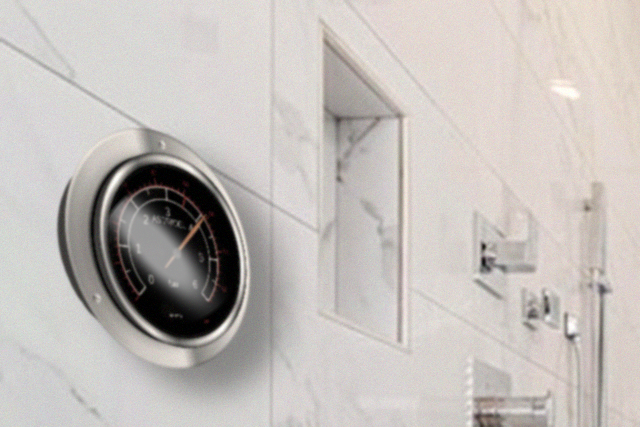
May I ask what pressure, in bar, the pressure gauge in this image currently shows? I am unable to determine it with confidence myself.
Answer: 4 bar
